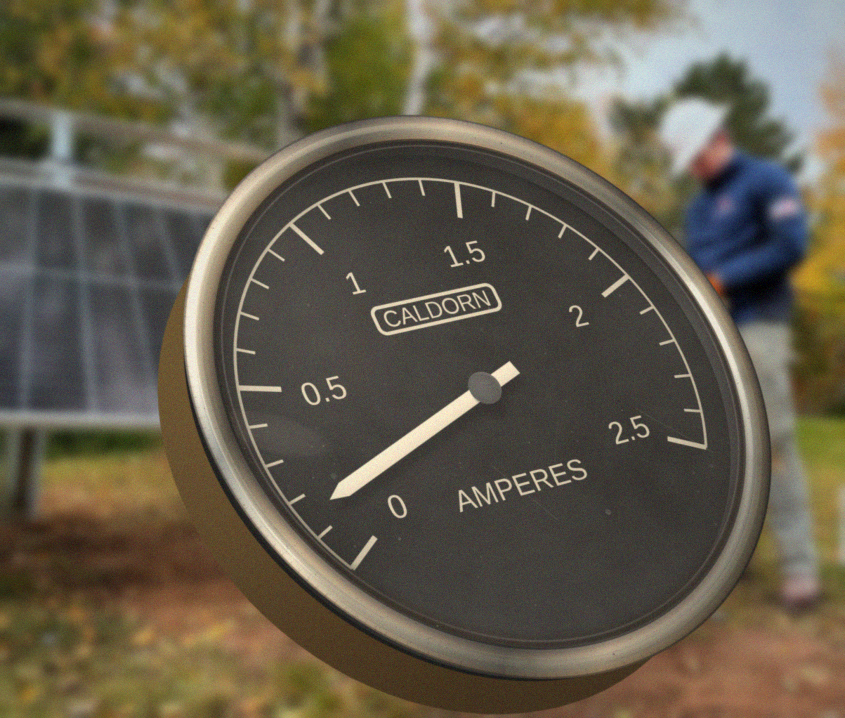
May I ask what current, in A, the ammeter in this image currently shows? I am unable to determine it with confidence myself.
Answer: 0.15 A
